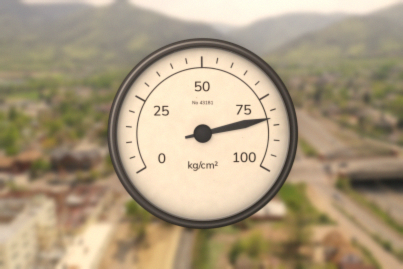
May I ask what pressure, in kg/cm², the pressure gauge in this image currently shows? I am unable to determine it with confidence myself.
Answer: 82.5 kg/cm²
